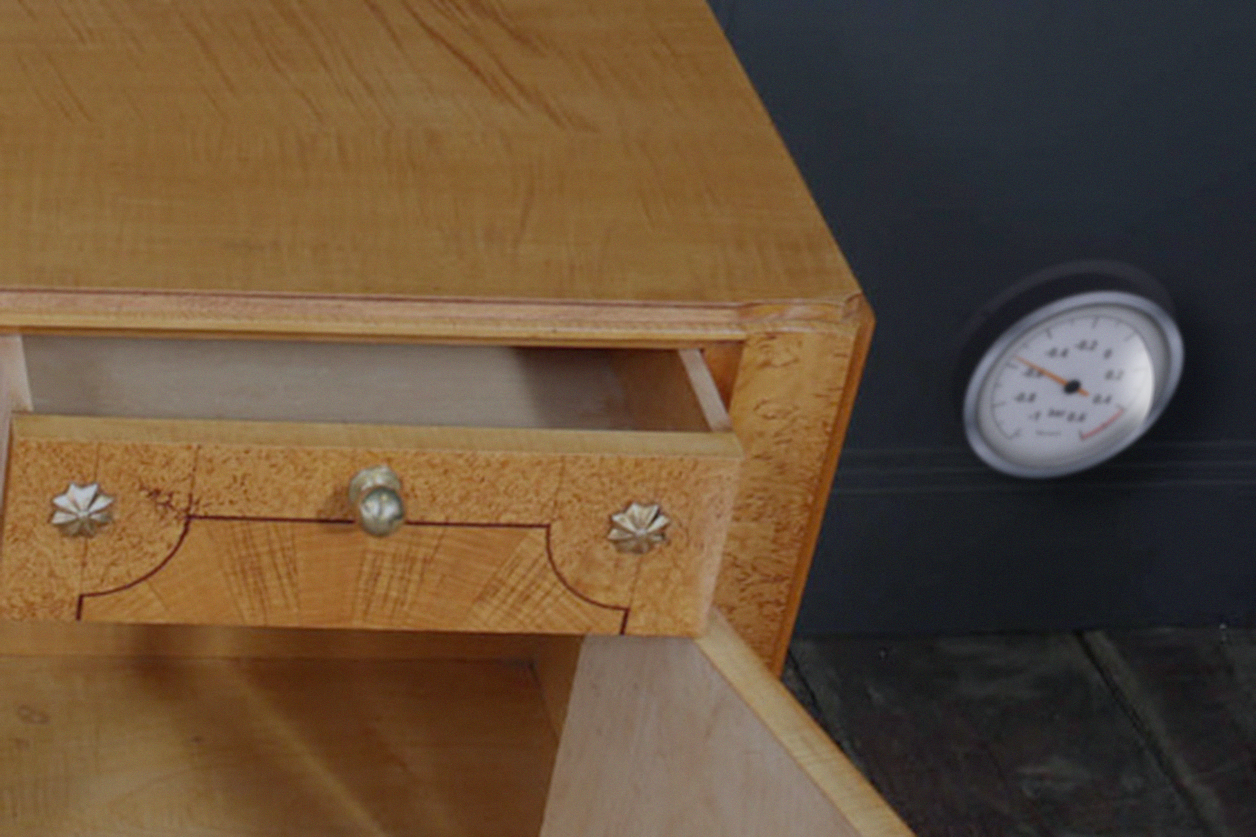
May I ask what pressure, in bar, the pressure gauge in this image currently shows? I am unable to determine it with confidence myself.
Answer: -0.55 bar
